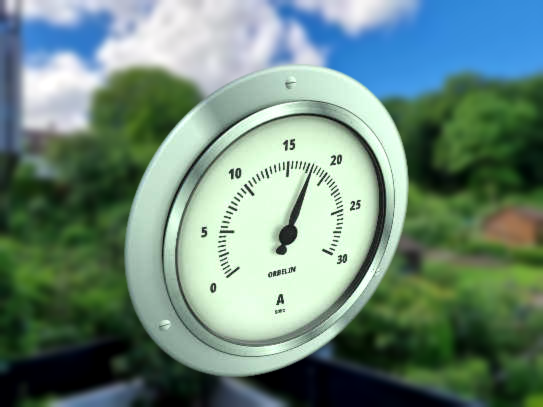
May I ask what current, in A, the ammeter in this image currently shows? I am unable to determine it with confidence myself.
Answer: 17.5 A
